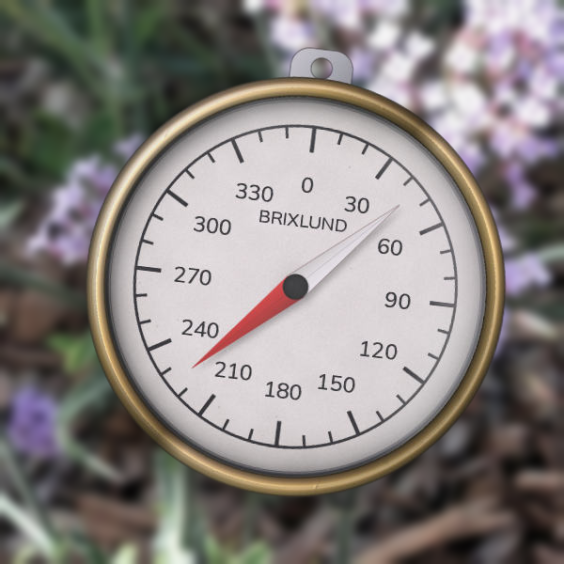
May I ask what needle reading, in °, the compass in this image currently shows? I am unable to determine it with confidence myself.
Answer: 225 °
